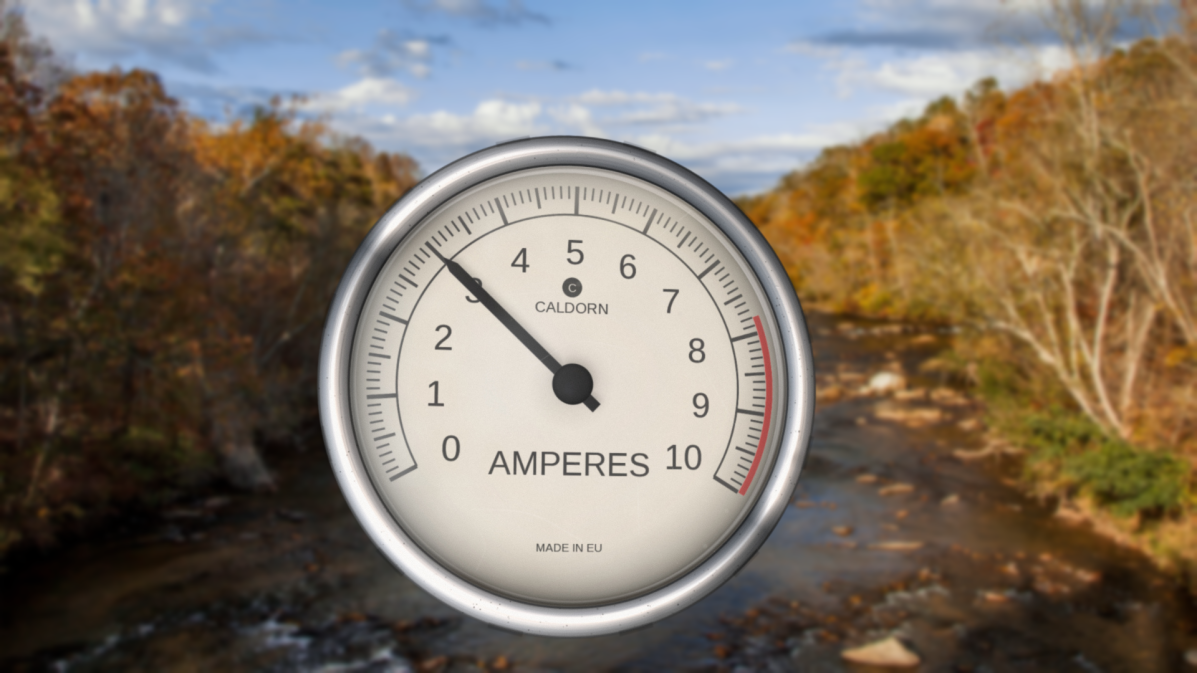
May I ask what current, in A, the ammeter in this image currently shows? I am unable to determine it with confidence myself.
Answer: 3 A
